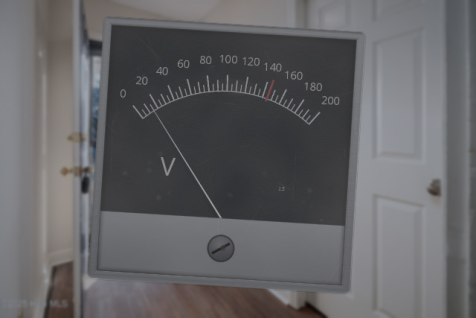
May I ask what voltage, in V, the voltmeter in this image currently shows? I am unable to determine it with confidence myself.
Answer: 15 V
